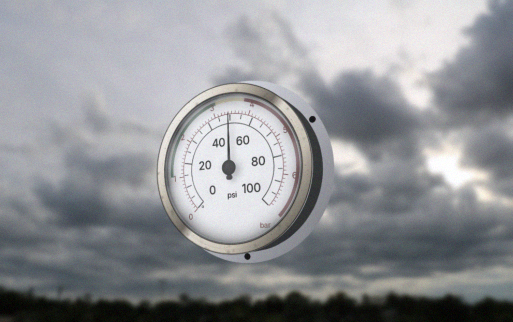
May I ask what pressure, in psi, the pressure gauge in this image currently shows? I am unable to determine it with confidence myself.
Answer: 50 psi
